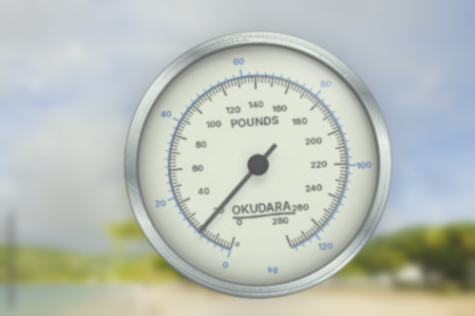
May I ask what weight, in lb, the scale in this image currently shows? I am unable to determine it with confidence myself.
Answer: 20 lb
